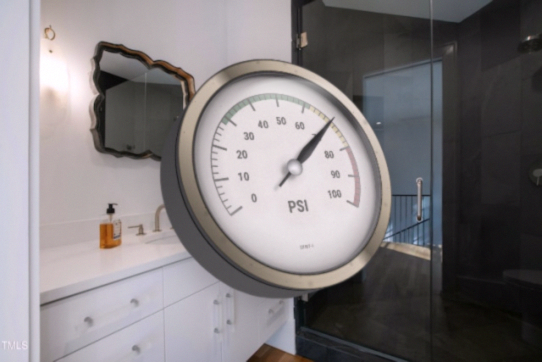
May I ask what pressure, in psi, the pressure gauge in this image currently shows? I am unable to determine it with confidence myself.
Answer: 70 psi
